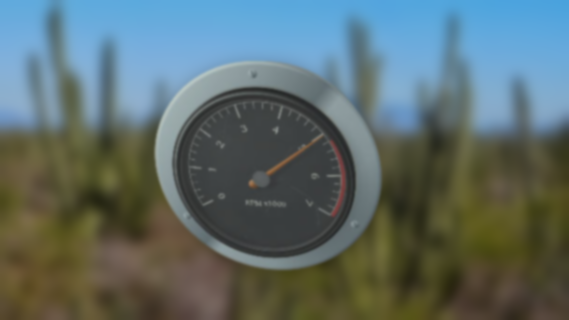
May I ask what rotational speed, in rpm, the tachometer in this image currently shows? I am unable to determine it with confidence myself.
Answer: 5000 rpm
